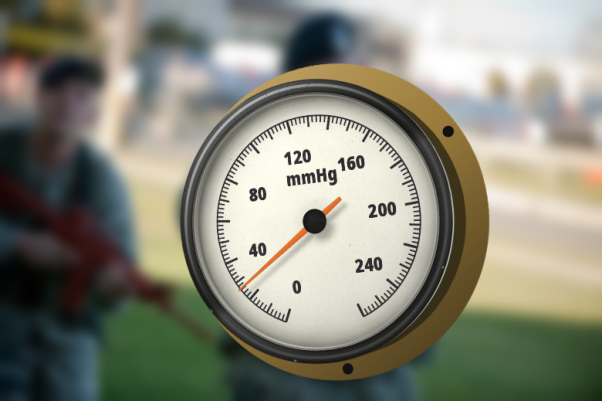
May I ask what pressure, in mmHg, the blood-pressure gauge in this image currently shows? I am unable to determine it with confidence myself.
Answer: 26 mmHg
